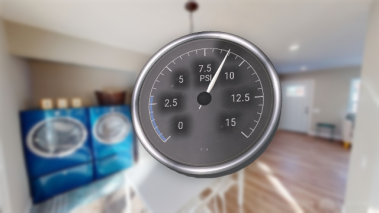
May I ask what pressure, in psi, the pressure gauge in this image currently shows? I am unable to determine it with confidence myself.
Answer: 9 psi
